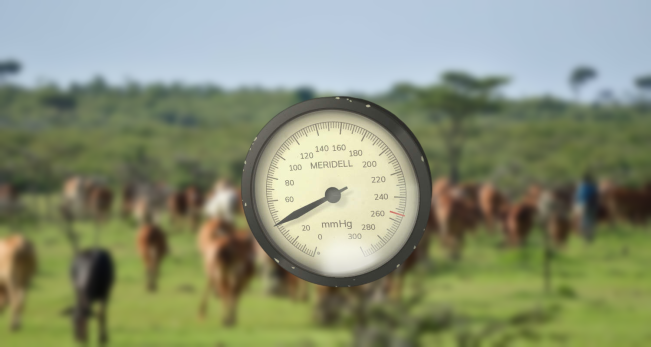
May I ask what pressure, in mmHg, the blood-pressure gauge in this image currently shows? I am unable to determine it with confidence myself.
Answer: 40 mmHg
